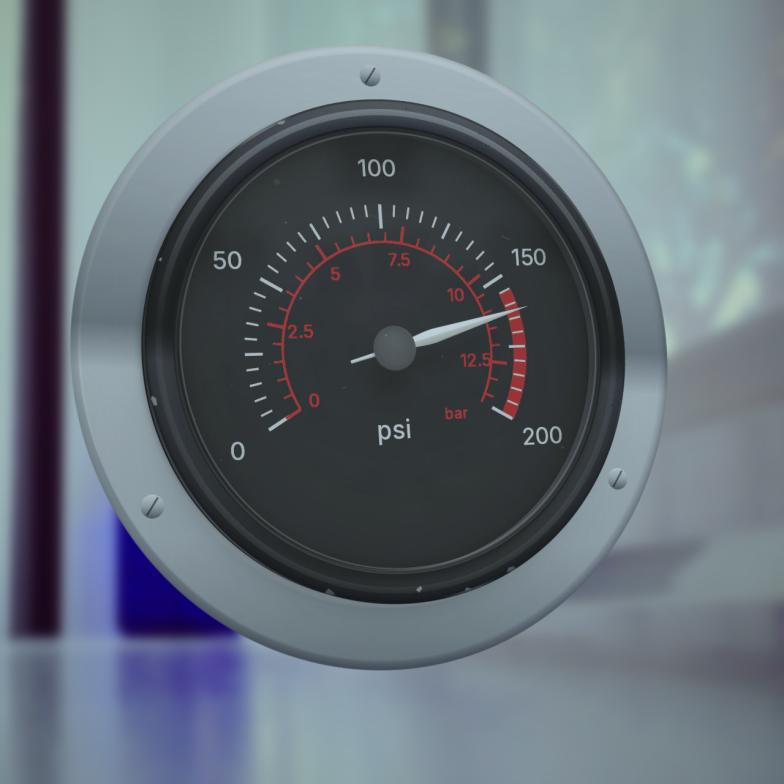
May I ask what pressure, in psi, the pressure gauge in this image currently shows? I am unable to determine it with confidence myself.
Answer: 162.5 psi
